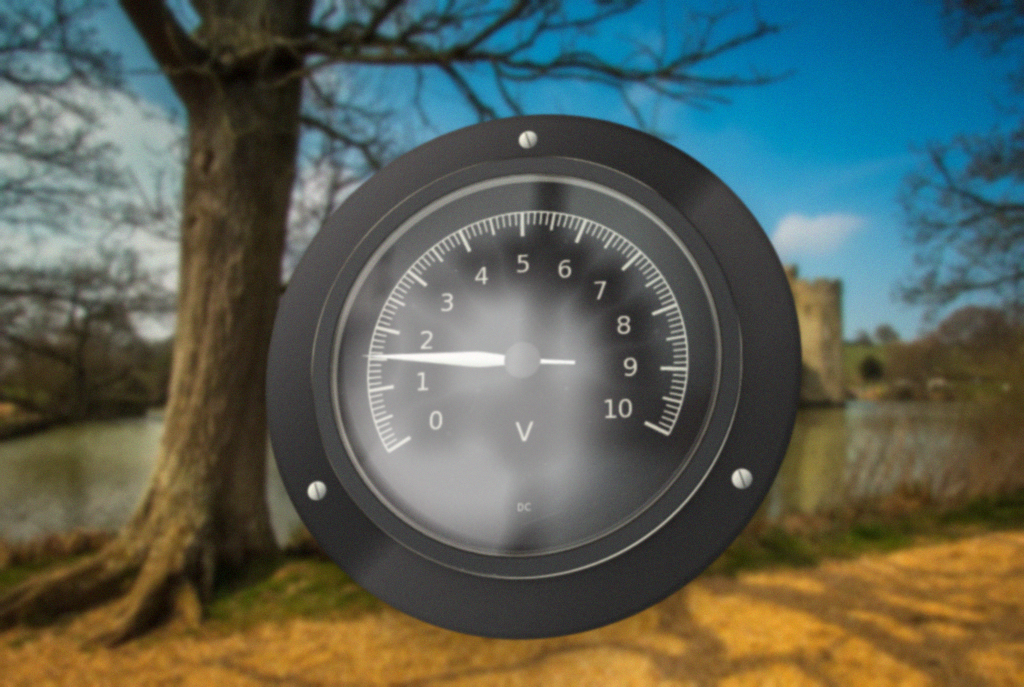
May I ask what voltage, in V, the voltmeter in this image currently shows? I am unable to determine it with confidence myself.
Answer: 1.5 V
